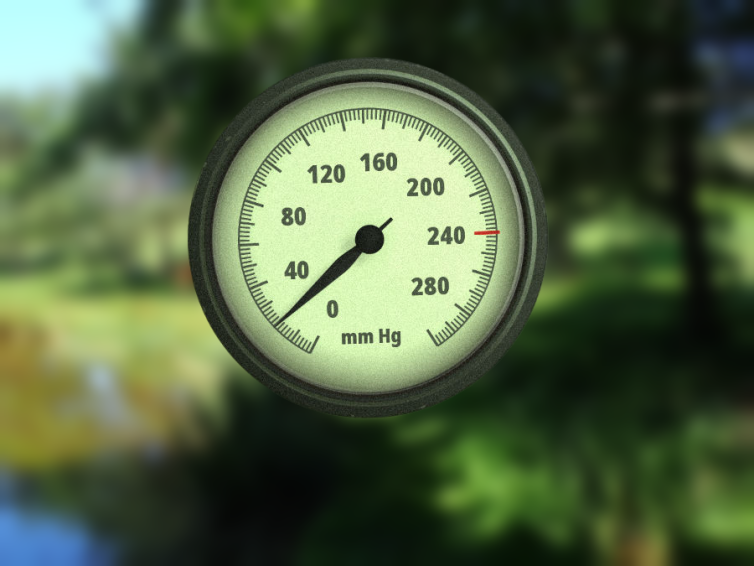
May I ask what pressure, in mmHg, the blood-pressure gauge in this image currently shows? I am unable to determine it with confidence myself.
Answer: 20 mmHg
